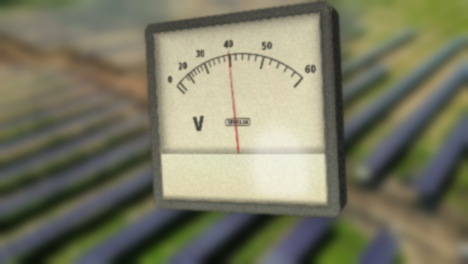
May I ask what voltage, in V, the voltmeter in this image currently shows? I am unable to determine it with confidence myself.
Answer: 40 V
